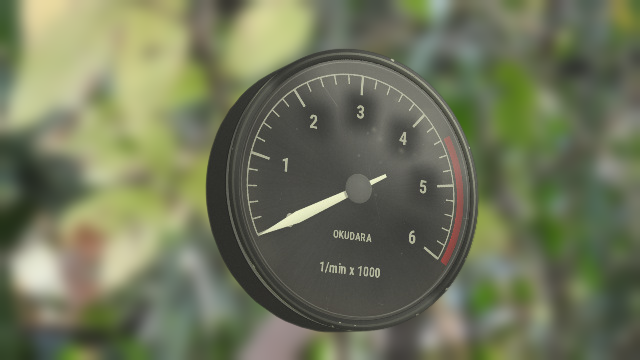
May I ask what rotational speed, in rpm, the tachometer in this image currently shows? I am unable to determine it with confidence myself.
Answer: 0 rpm
